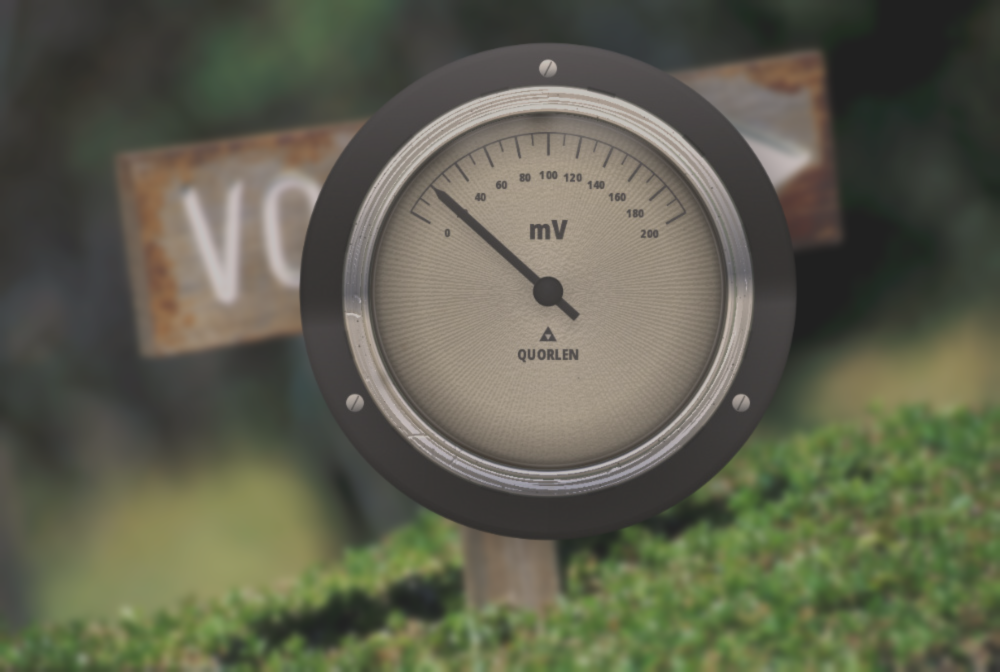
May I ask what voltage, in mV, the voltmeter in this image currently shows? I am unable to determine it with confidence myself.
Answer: 20 mV
